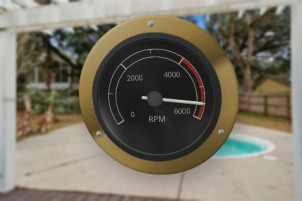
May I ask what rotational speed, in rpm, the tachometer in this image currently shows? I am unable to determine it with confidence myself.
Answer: 5500 rpm
